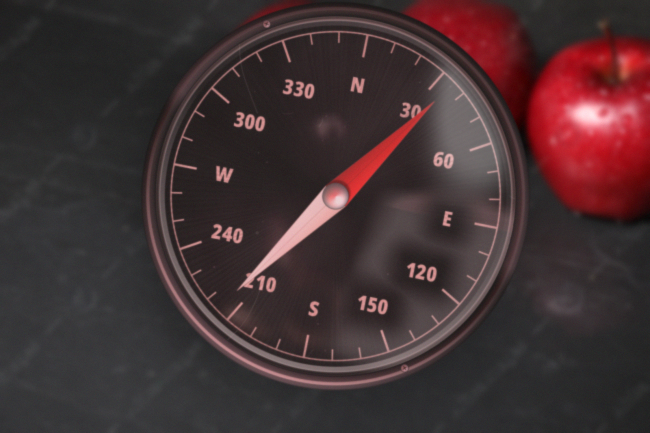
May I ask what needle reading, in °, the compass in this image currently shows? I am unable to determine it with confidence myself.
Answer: 35 °
